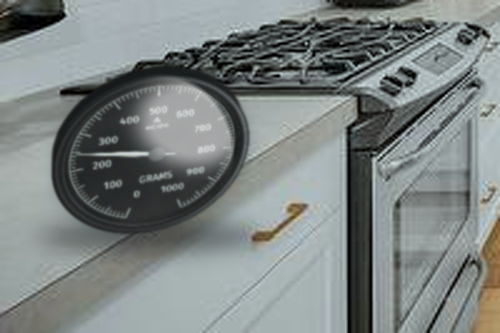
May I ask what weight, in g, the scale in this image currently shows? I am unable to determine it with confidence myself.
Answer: 250 g
